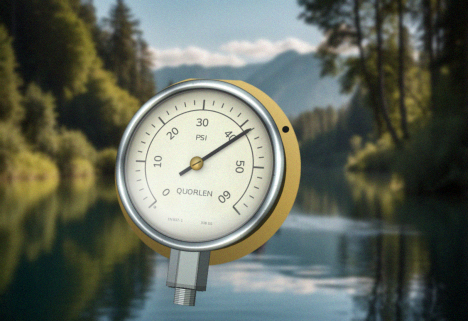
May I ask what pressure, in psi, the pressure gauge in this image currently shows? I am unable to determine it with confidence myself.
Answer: 42 psi
